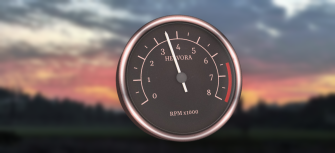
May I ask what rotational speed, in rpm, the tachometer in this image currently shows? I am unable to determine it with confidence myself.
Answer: 3500 rpm
